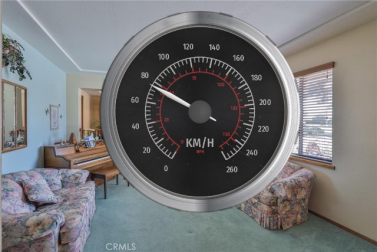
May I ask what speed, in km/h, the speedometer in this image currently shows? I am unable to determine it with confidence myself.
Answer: 76 km/h
